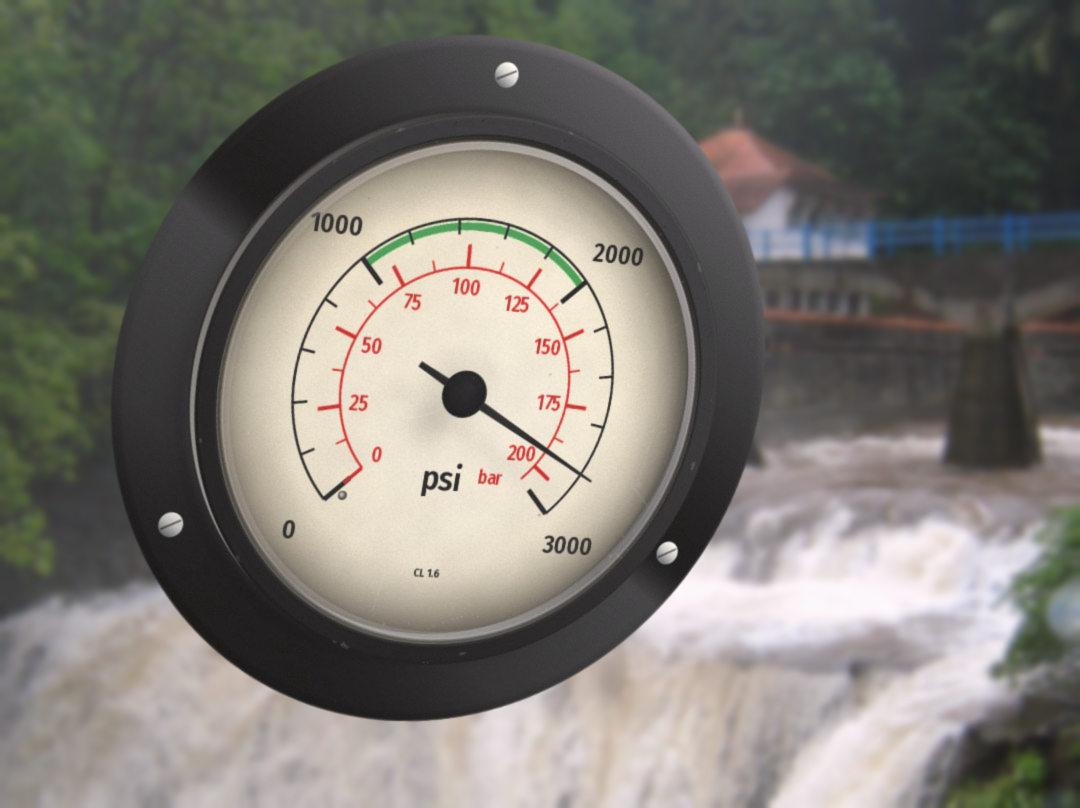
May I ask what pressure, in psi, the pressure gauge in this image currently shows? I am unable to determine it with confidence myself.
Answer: 2800 psi
